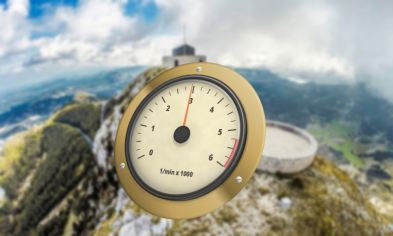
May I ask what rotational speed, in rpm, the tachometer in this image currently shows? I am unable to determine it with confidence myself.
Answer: 3000 rpm
